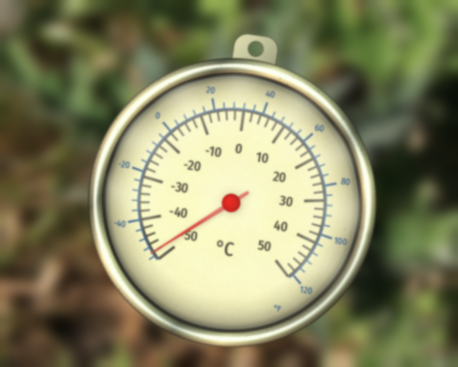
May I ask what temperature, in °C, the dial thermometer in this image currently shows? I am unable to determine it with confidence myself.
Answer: -48 °C
